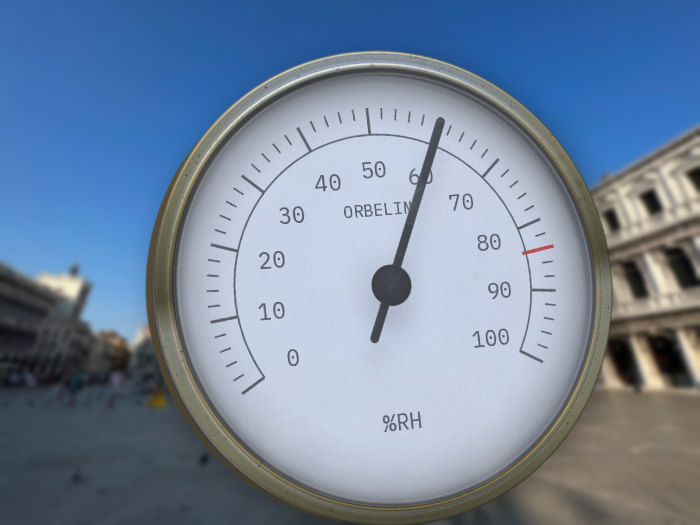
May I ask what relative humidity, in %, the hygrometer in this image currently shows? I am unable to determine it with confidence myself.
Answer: 60 %
